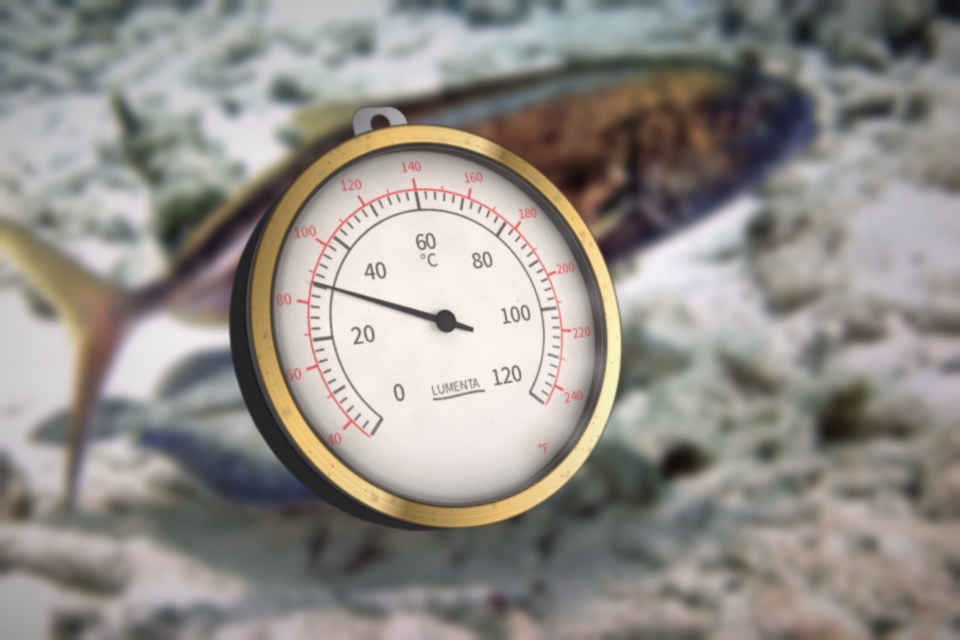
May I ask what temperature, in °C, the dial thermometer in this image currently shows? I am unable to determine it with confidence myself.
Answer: 30 °C
